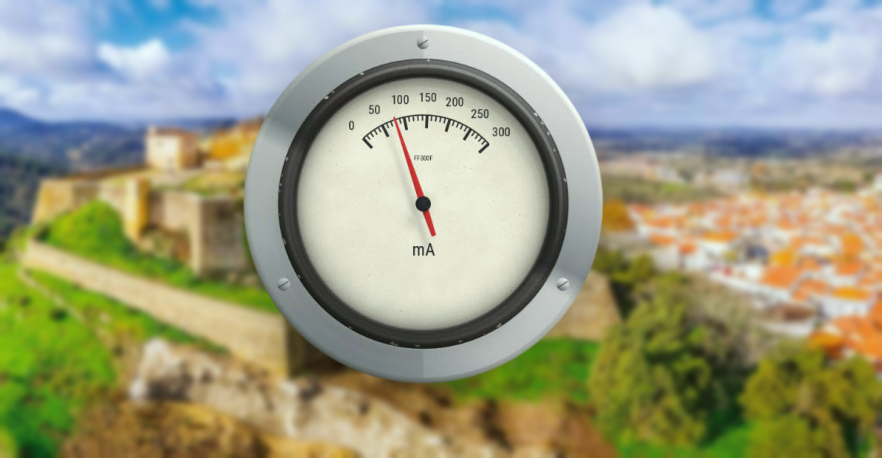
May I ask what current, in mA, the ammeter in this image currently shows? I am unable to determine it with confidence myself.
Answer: 80 mA
